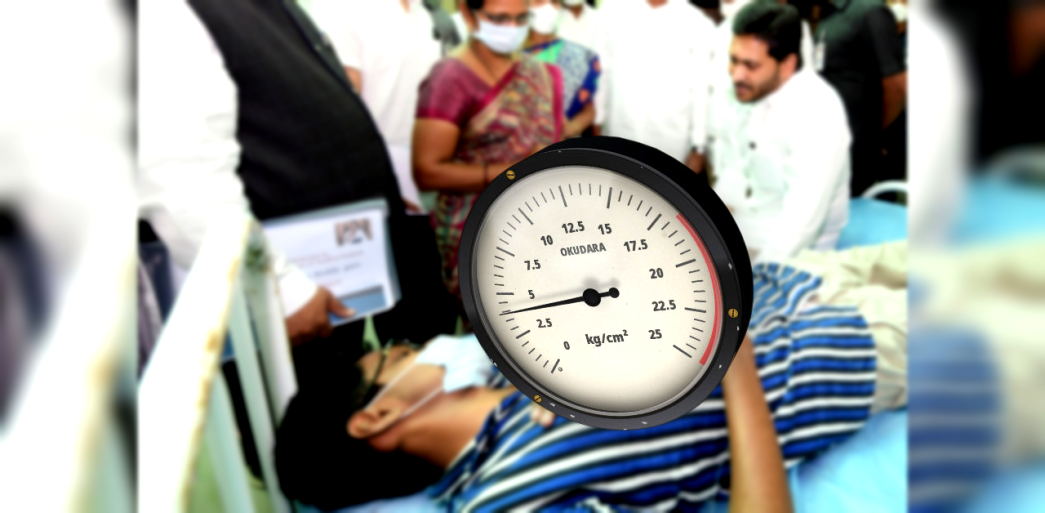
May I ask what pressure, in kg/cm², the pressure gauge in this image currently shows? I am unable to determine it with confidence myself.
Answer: 4 kg/cm²
